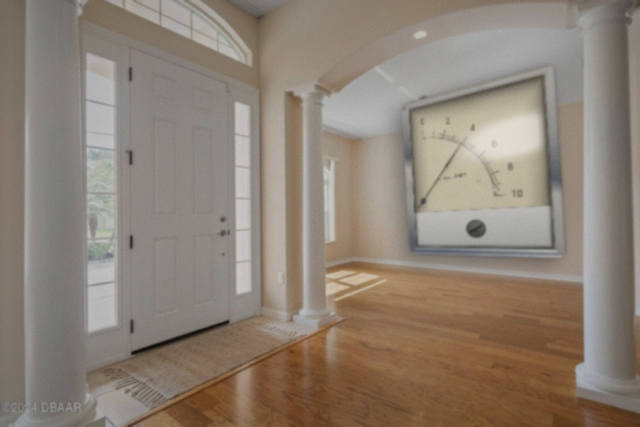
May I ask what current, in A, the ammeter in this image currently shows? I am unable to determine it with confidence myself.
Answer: 4 A
